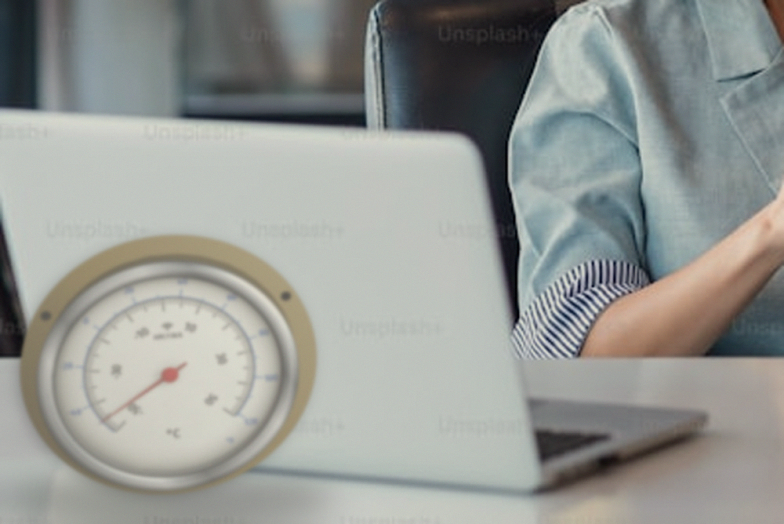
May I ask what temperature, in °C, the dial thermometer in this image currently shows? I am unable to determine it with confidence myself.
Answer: -45 °C
